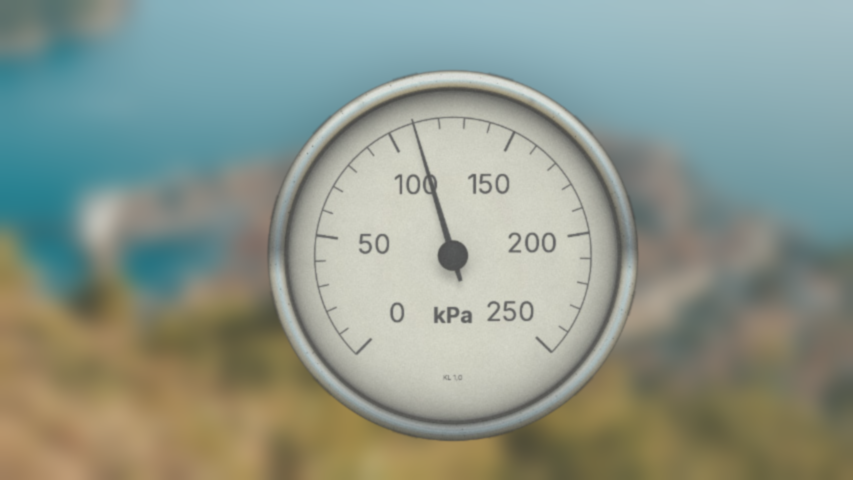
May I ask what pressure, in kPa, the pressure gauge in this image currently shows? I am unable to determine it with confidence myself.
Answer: 110 kPa
